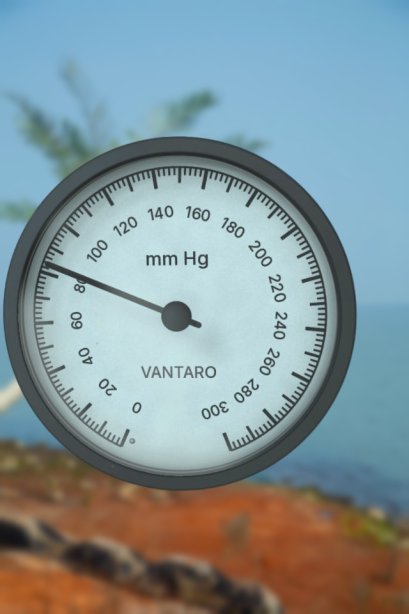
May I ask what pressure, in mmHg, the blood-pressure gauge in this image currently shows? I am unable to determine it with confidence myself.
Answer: 84 mmHg
